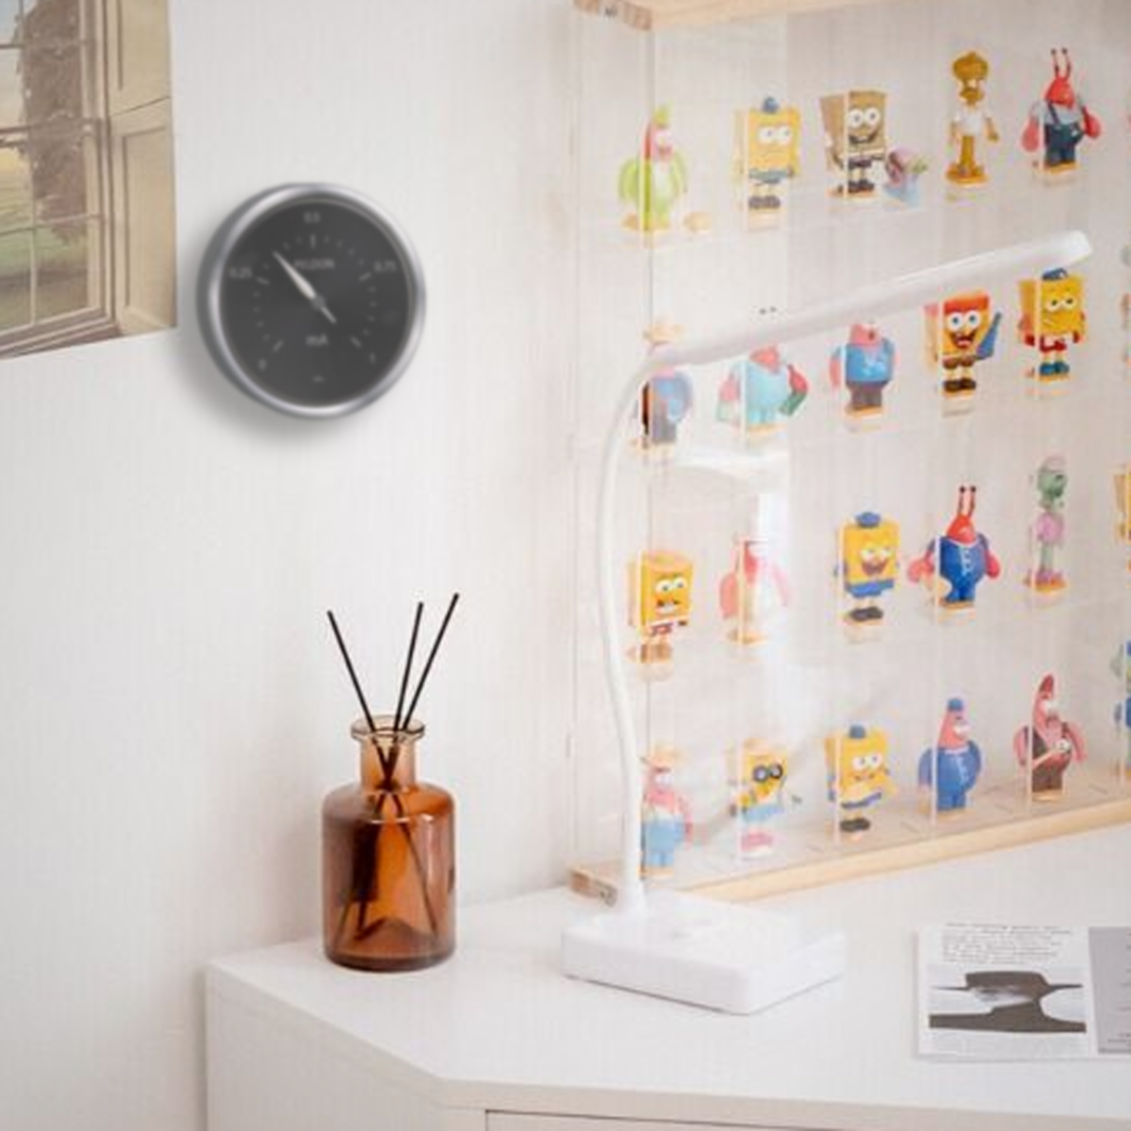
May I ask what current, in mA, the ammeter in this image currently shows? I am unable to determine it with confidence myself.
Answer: 0.35 mA
